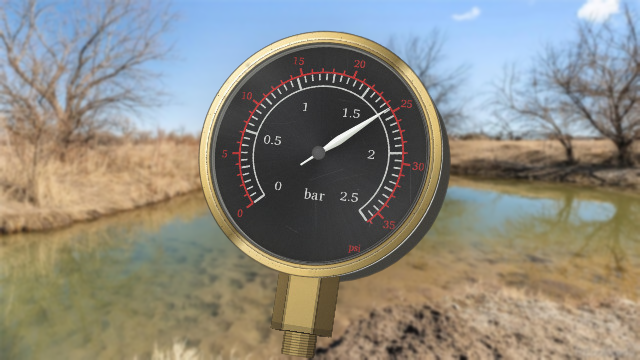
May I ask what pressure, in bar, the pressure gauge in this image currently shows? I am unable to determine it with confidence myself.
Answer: 1.7 bar
